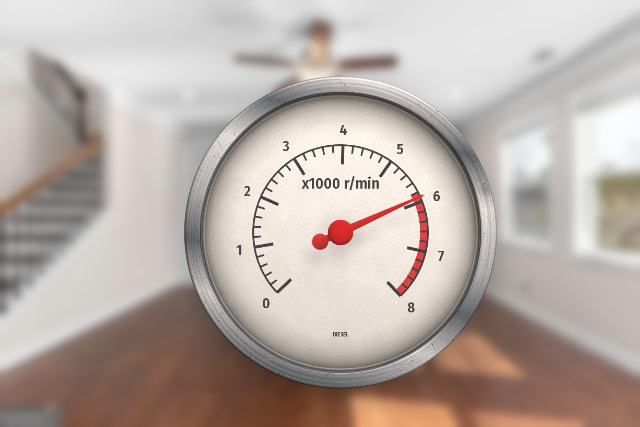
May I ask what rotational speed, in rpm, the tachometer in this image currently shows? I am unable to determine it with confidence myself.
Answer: 5900 rpm
